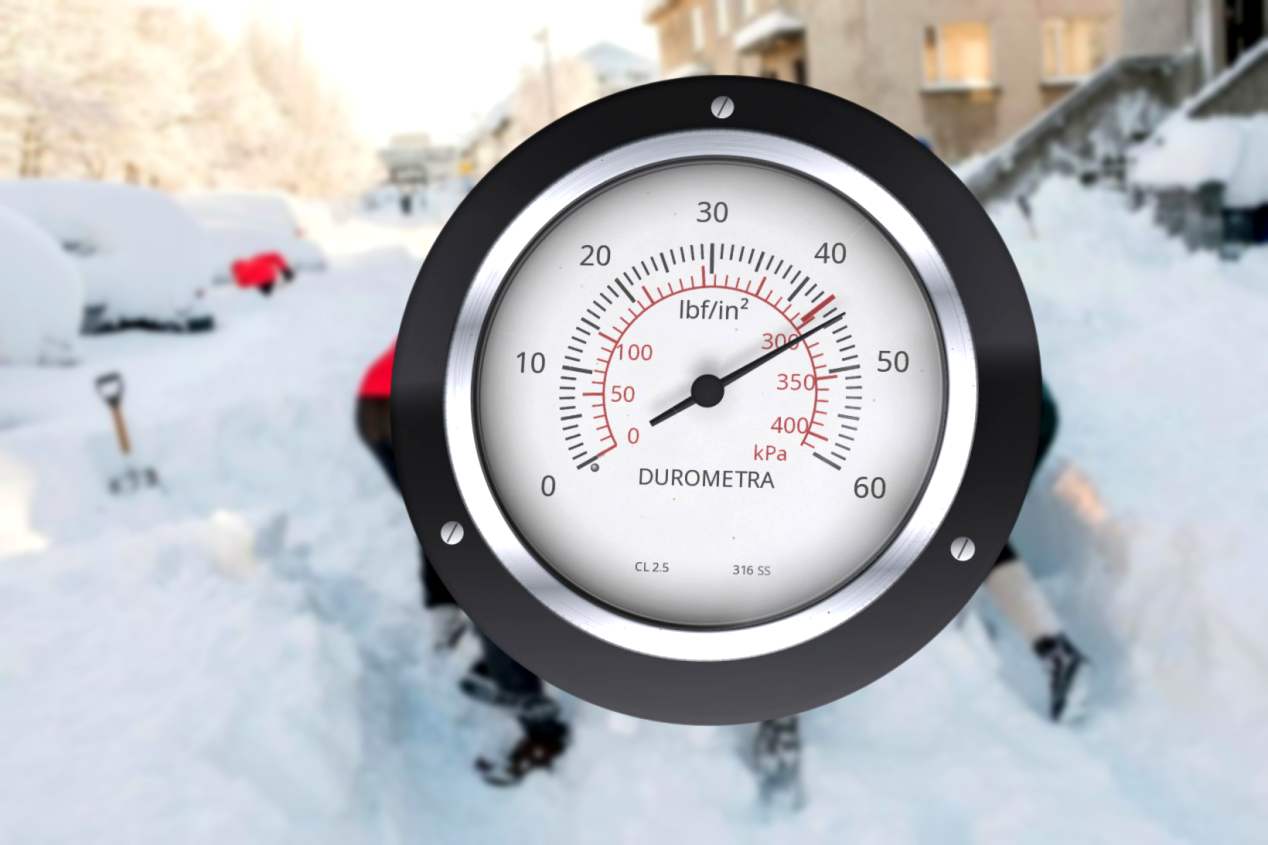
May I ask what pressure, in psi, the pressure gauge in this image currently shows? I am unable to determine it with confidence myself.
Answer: 45 psi
